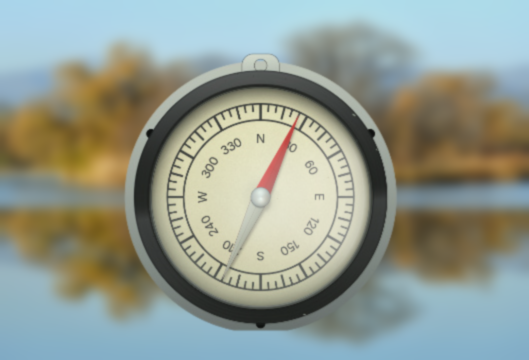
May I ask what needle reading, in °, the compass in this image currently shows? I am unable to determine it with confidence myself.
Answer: 25 °
